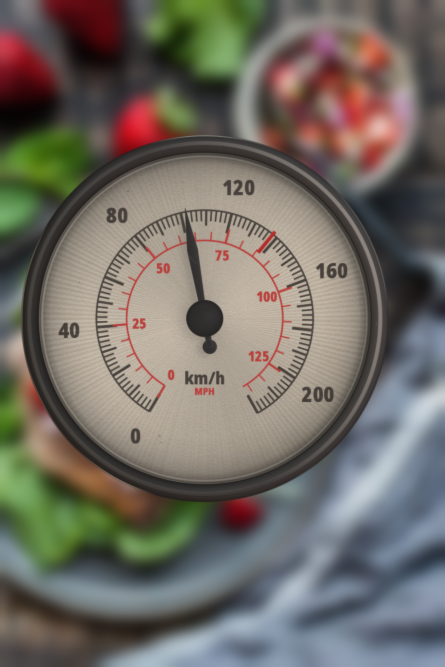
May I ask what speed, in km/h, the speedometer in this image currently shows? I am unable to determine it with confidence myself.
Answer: 102 km/h
